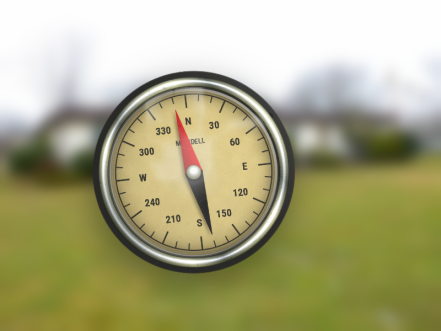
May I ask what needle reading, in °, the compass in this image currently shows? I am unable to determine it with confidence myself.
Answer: 350 °
